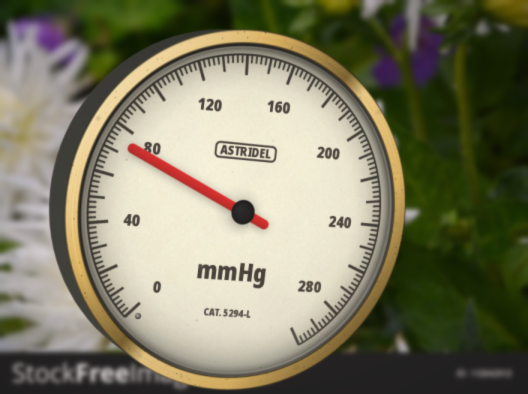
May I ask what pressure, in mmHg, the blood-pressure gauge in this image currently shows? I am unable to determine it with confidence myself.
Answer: 74 mmHg
